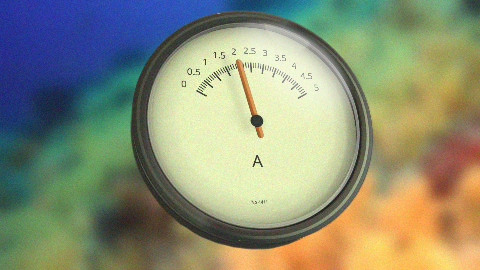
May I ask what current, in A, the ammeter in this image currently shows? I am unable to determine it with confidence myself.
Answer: 2 A
